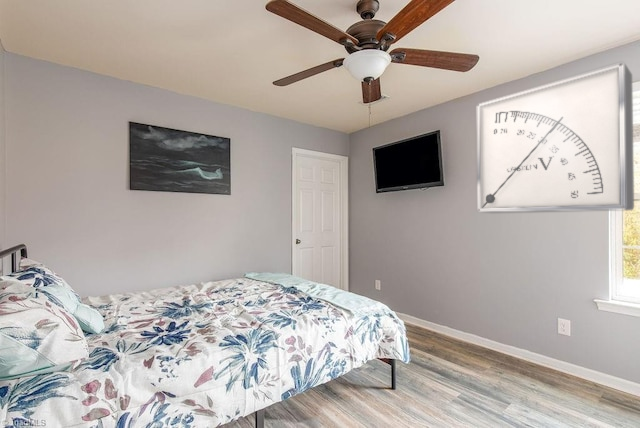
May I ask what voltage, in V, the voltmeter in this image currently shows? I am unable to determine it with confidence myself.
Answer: 30 V
